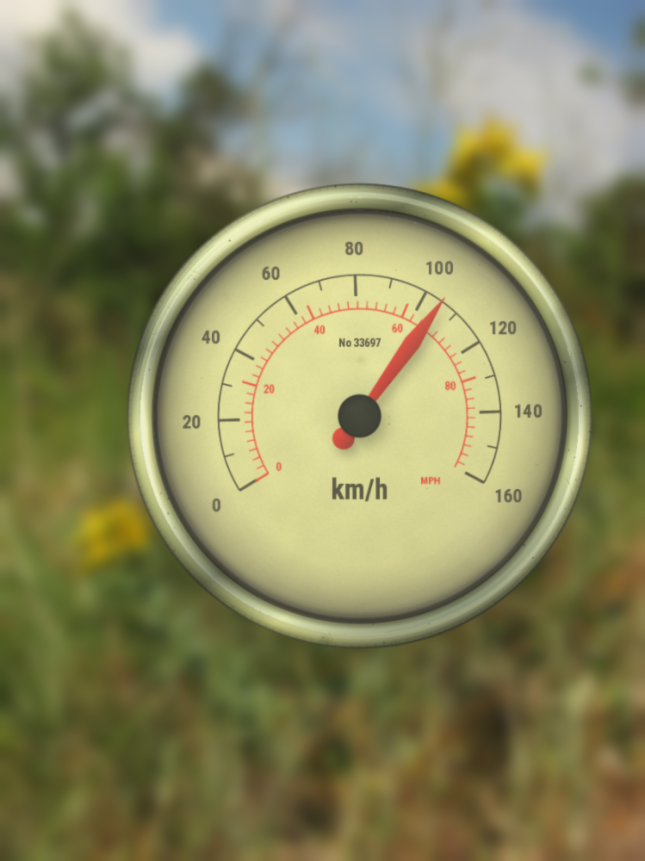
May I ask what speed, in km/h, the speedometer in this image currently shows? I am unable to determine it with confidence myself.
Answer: 105 km/h
